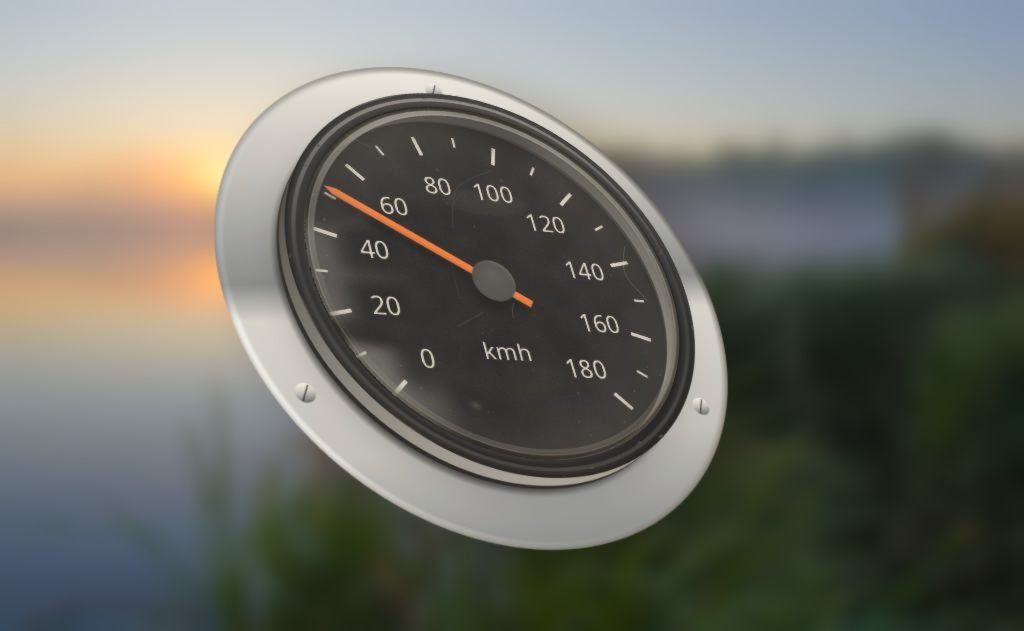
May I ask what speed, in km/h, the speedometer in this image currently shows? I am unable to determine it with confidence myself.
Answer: 50 km/h
